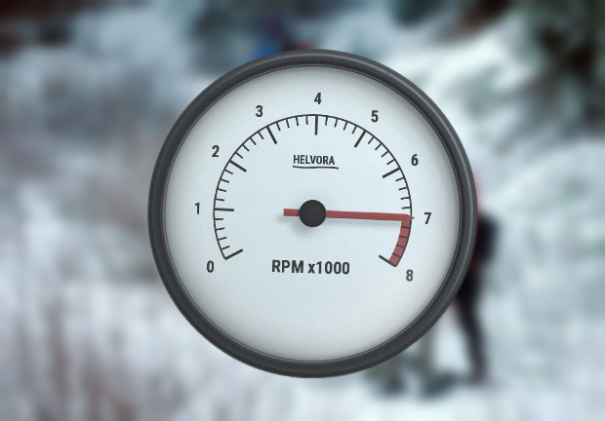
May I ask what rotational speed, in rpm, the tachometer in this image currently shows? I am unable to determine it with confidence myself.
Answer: 7000 rpm
